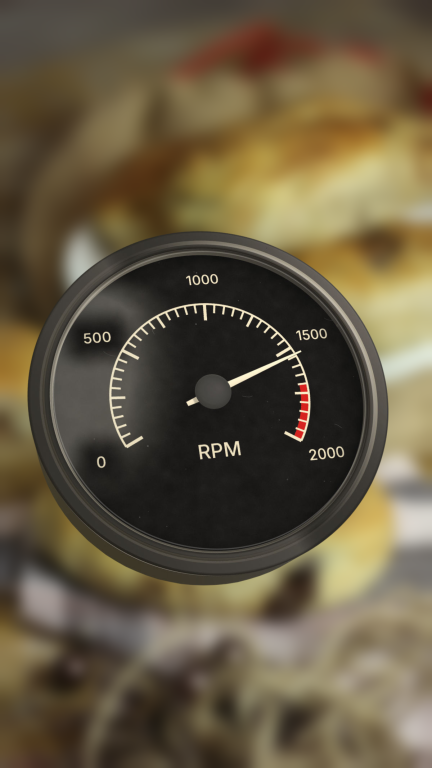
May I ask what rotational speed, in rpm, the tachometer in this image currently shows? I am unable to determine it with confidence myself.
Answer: 1550 rpm
